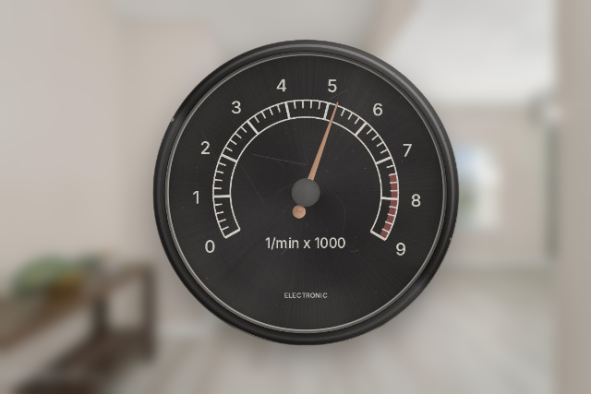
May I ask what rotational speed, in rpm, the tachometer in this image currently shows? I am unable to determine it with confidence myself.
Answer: 5200 rpm
